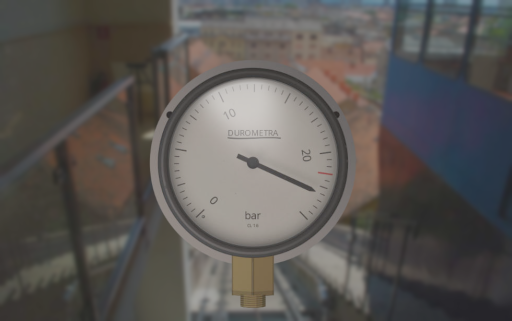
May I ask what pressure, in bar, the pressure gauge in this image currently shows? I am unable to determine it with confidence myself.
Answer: 23 bar
